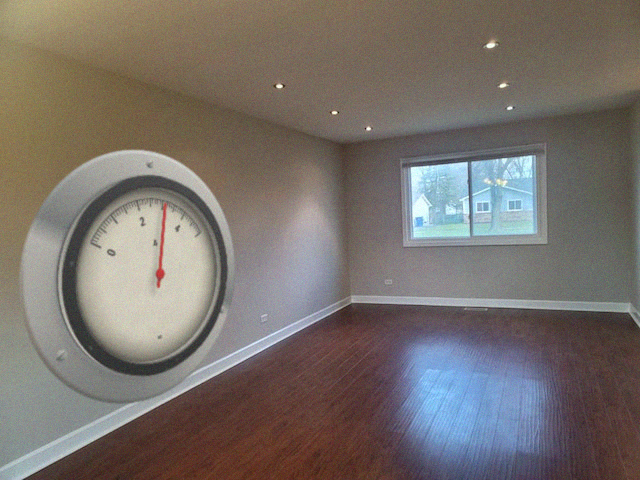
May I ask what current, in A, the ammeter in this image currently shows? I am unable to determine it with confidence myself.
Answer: 3 A
